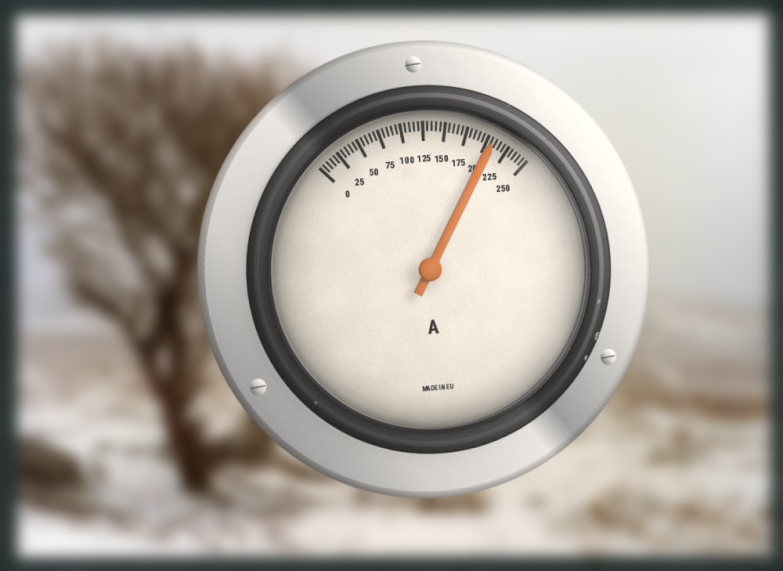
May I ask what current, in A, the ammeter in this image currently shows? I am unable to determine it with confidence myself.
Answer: 205 A
